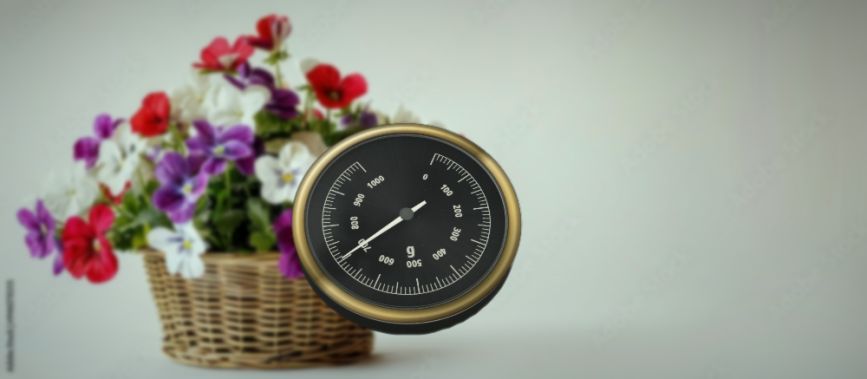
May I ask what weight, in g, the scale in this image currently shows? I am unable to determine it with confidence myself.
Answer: 700 g
